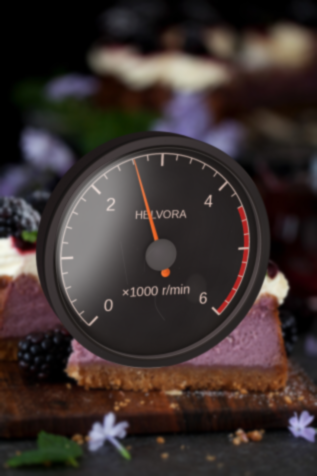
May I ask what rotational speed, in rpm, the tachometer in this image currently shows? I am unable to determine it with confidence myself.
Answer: 2600 rpm
